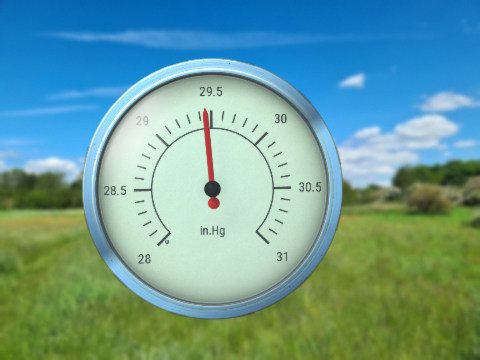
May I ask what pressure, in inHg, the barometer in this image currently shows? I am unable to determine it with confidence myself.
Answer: 29.45 inHg
